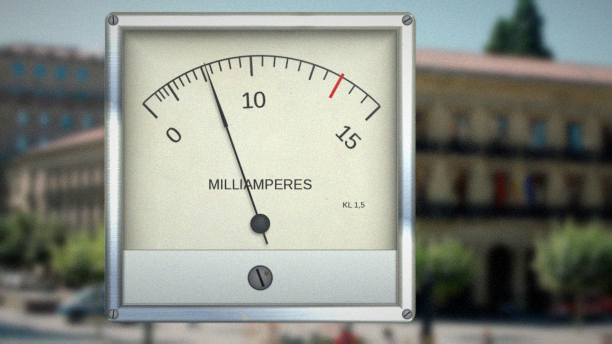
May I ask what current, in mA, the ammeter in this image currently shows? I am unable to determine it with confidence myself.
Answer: 7.75 mA
